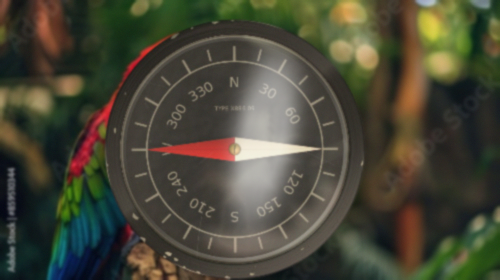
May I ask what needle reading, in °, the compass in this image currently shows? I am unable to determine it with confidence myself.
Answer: 270 °
